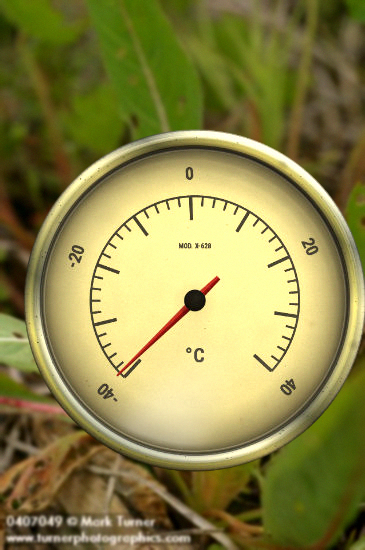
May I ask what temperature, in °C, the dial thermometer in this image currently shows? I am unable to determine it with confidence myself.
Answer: -39 °C
